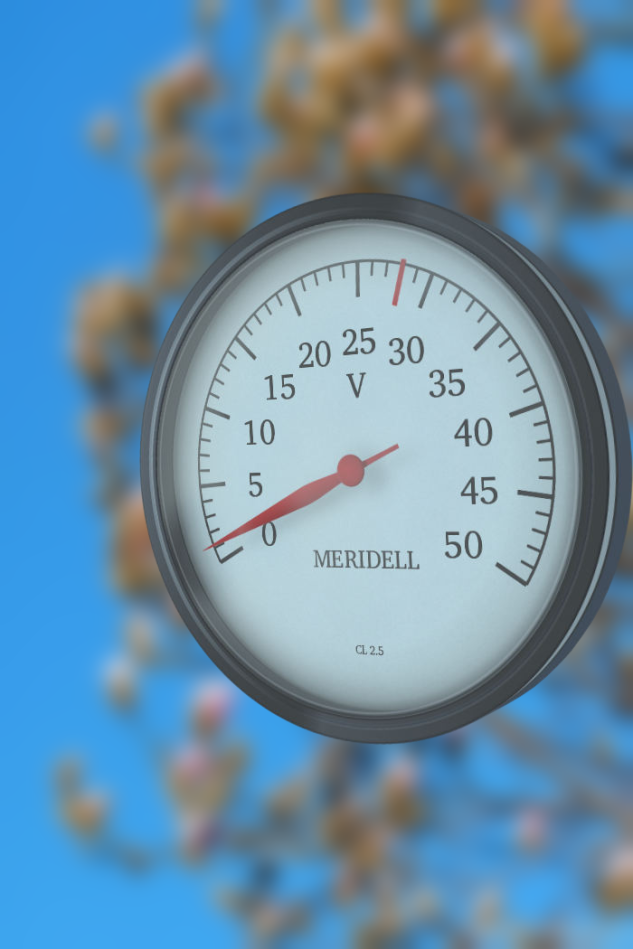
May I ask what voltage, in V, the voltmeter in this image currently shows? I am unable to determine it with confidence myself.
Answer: 1 V
